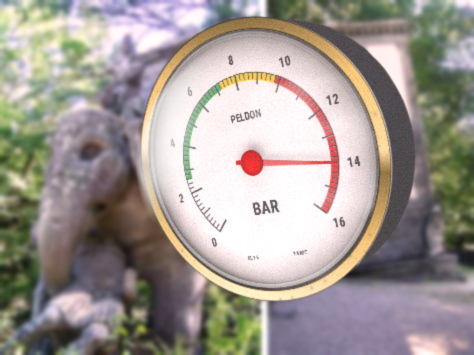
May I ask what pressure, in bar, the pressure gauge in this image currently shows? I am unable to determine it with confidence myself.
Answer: 14 bar
